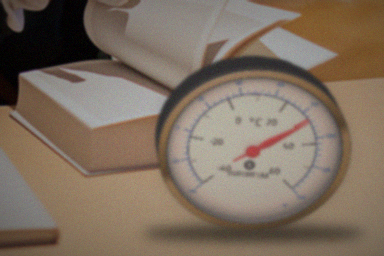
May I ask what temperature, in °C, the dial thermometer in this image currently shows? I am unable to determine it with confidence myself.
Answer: 30 °C
